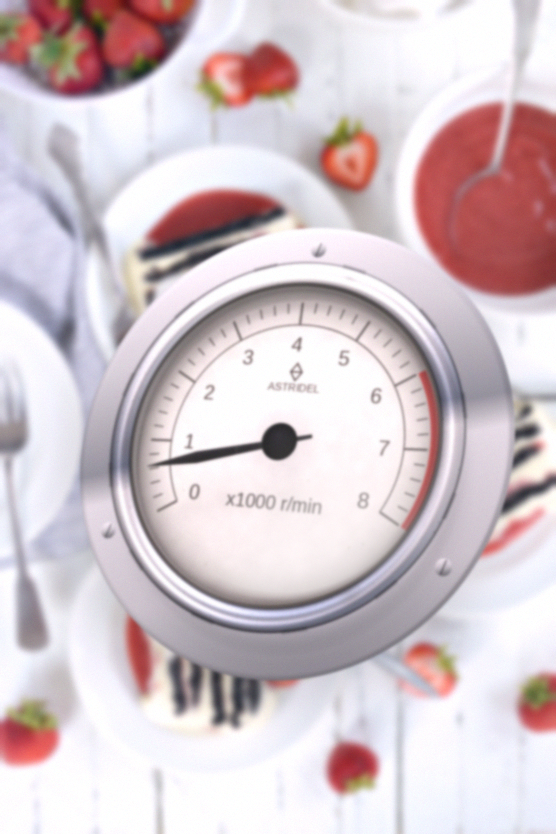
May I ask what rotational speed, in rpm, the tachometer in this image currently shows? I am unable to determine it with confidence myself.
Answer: 600 rpm
